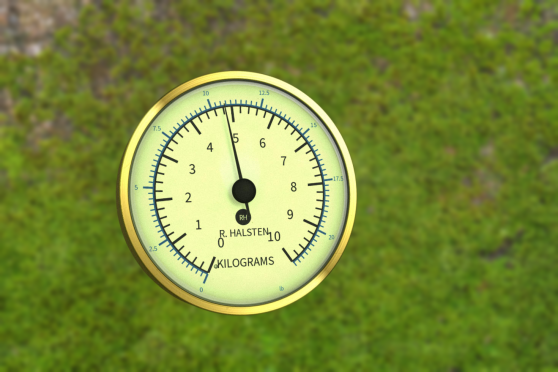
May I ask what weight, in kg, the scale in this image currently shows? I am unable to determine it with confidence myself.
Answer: 4.8 kg
